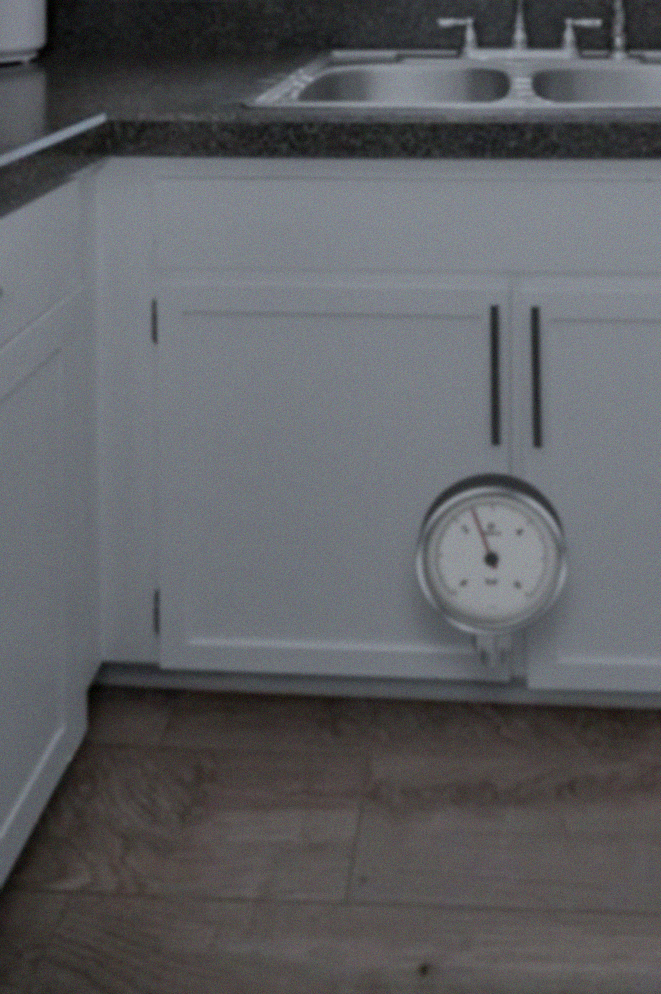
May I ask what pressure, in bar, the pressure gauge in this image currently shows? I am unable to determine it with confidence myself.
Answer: 2.5 bar
